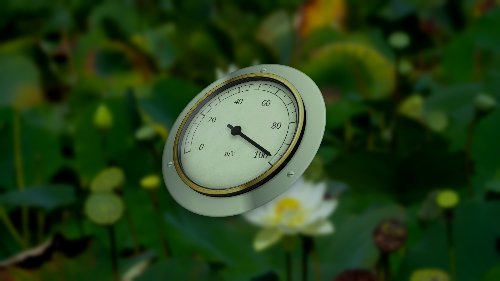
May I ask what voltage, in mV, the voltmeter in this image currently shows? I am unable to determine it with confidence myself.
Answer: 97.5 mV
